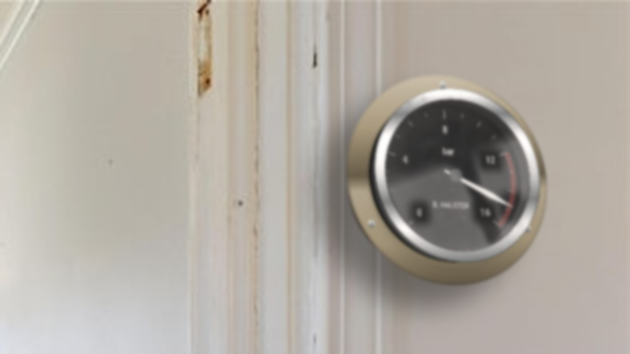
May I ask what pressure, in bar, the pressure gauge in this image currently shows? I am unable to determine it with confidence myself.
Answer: 15 bar
